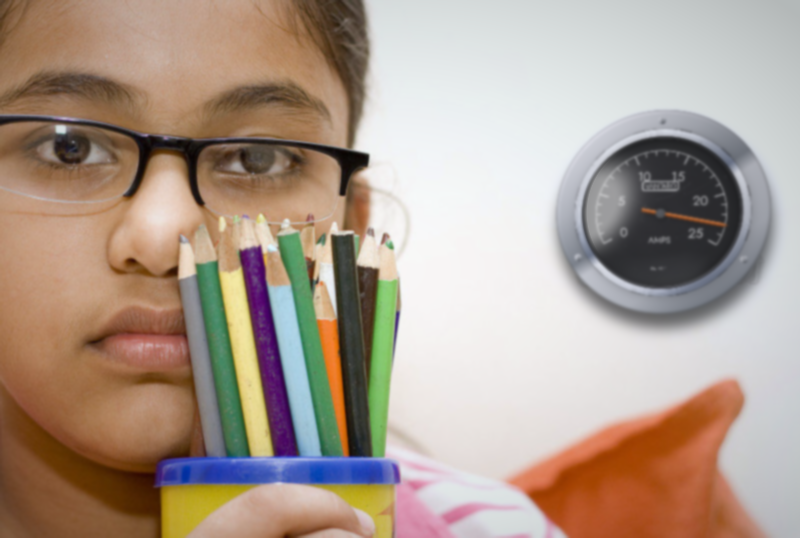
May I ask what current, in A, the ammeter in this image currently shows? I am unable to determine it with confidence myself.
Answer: 23 A
